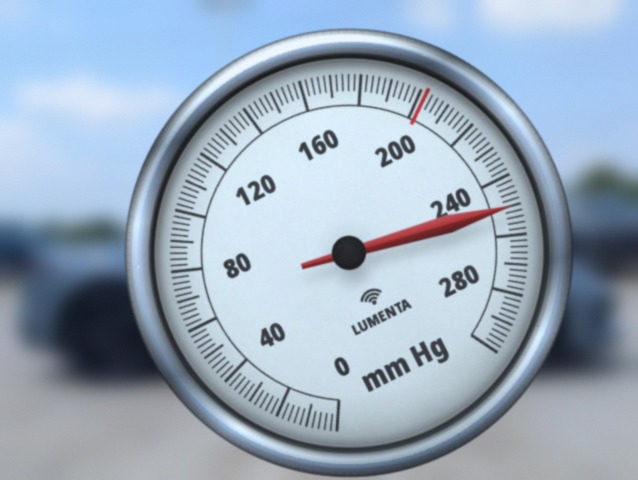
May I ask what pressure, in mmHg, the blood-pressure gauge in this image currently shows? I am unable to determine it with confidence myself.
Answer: 250 mmHg
